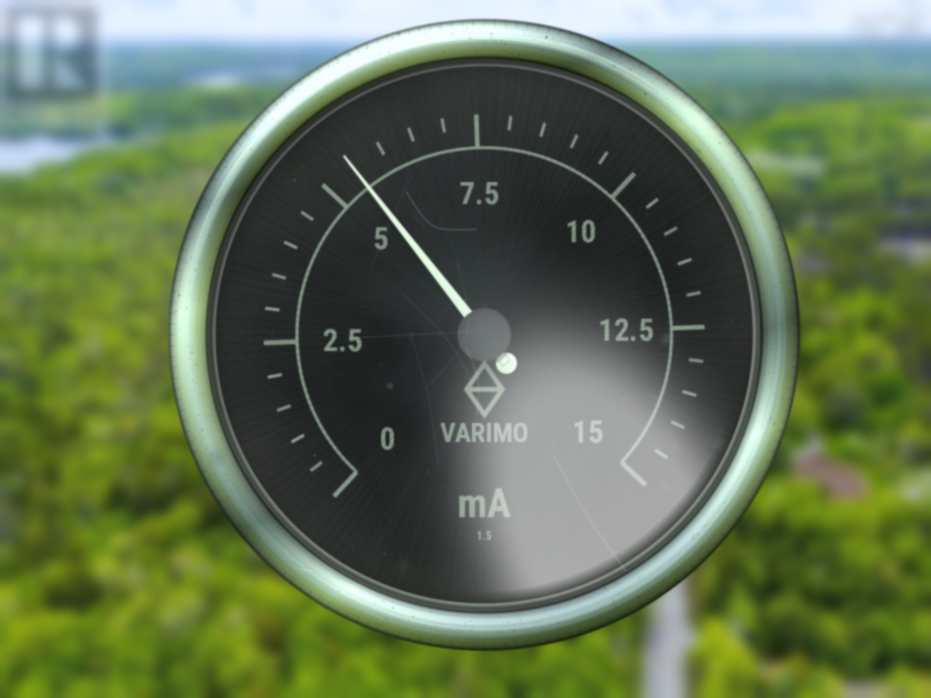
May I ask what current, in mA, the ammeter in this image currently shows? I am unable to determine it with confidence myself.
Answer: 5.5 mA
